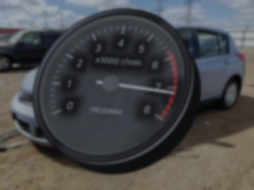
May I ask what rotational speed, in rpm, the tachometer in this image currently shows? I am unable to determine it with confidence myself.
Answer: 7200 rpm
